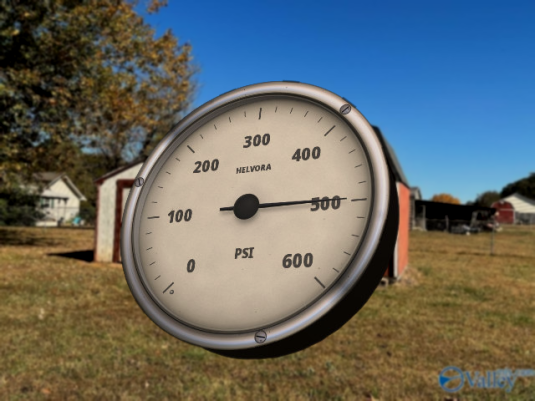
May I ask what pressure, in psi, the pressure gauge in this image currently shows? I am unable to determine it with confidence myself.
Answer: 500 psi
